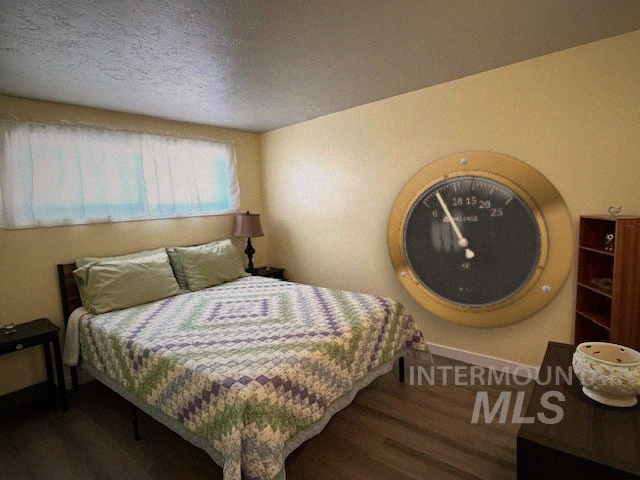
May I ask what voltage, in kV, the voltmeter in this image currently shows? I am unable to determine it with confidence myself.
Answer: 5 kV
